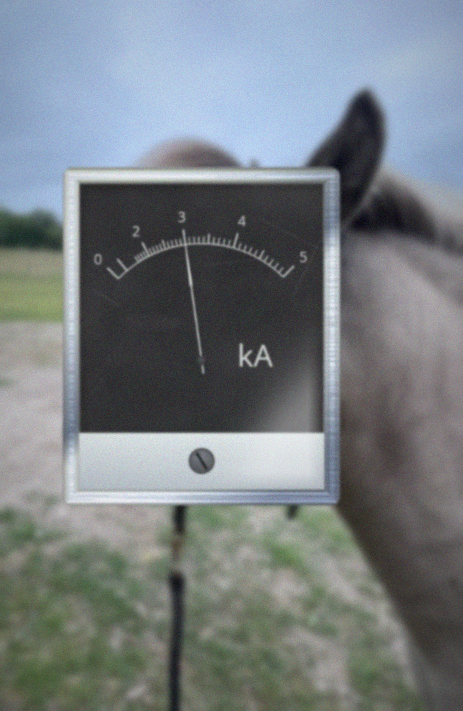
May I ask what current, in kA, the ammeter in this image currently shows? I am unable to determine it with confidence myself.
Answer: 3 kA
